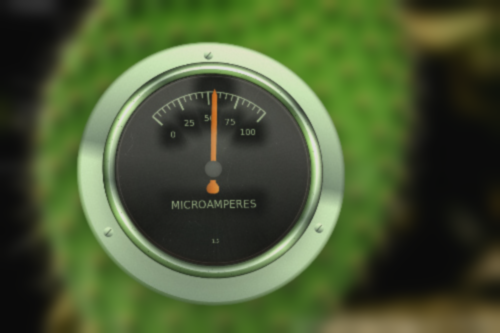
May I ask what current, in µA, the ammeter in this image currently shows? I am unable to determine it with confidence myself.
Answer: 55 µA
